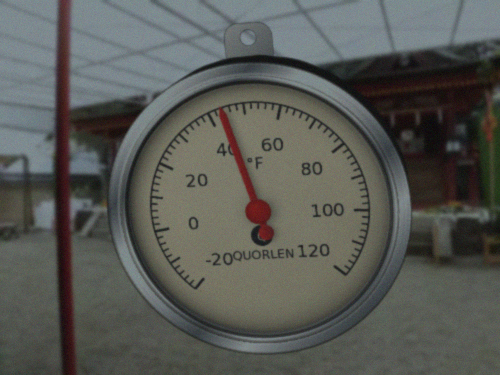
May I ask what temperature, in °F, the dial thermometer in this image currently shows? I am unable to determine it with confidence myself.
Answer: 44 °F
